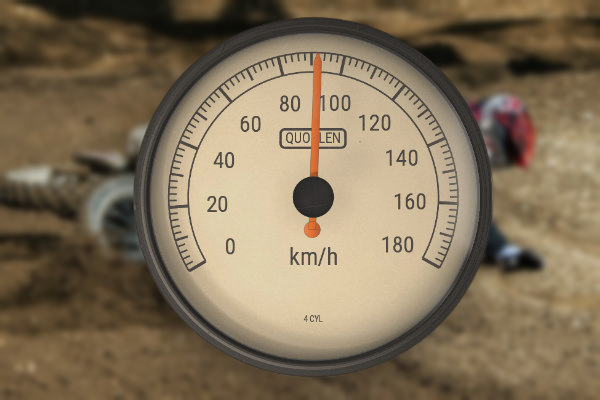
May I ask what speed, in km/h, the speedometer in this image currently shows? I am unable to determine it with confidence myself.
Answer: 92 km/h
